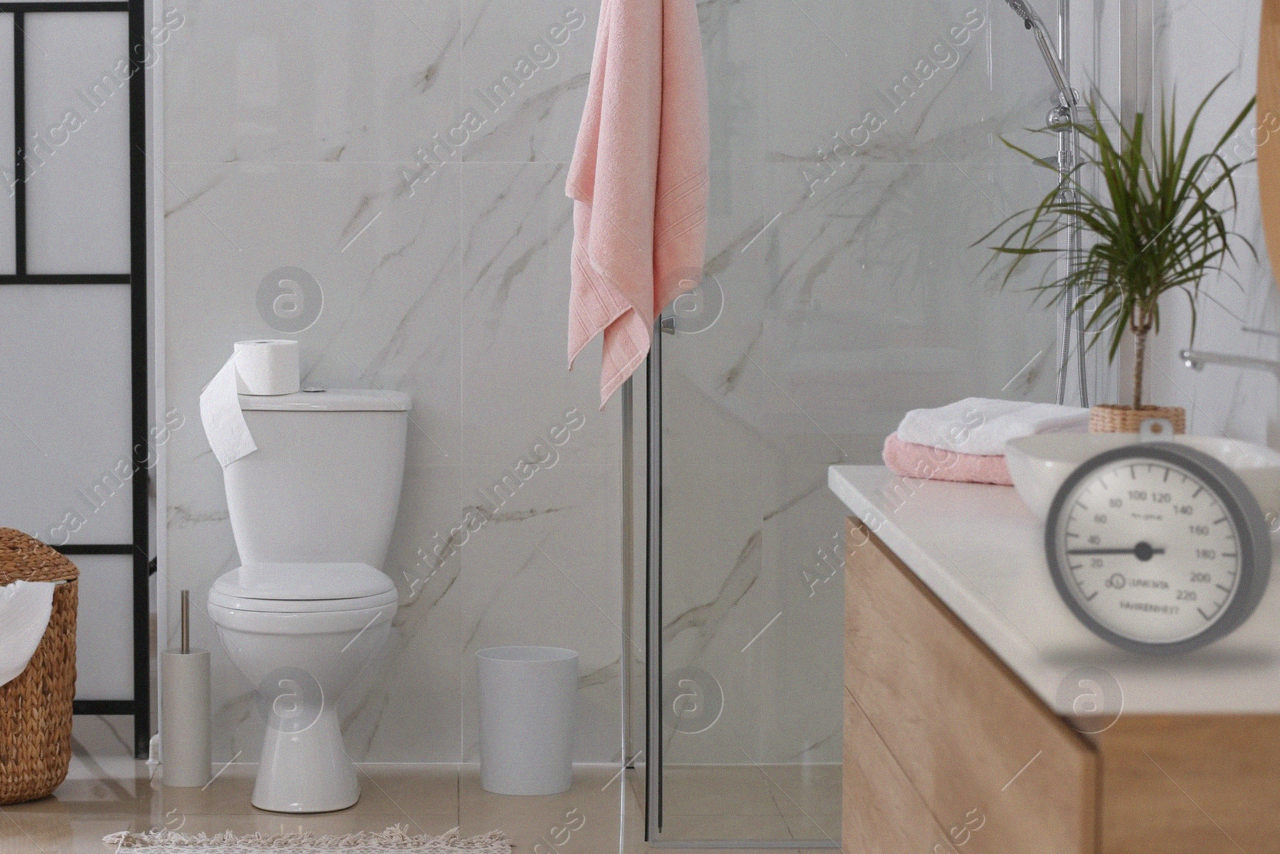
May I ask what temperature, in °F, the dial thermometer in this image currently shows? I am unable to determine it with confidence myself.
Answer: 30 °F
